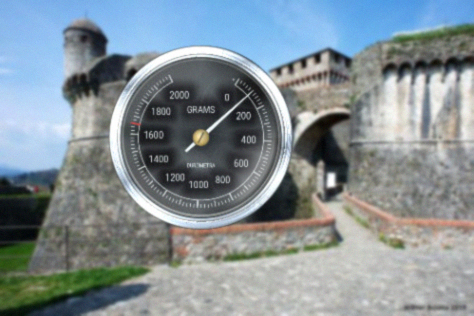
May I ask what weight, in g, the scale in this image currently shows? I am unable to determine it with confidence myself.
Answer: 100 g
